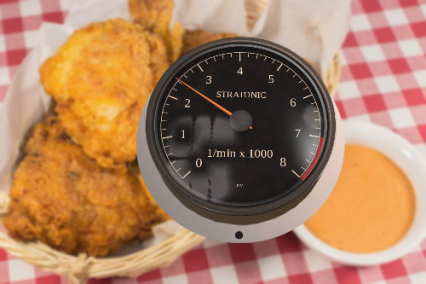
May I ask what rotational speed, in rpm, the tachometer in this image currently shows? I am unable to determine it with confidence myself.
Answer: 2400 rpm
